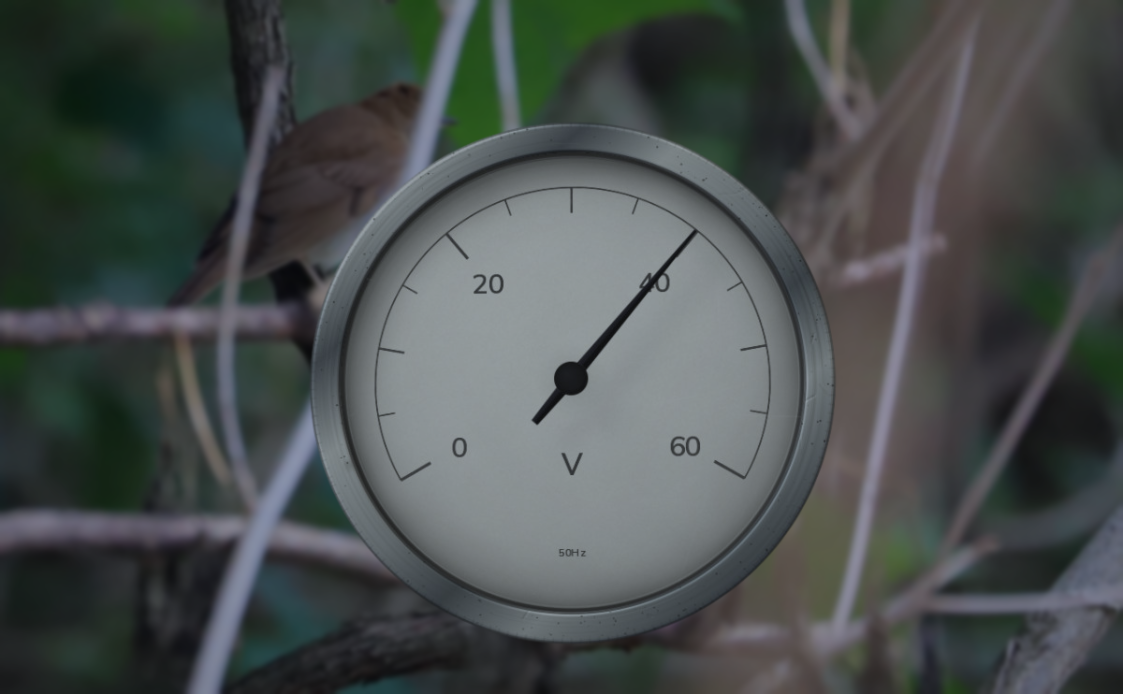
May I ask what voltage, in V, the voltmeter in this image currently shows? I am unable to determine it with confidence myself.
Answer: 40 V
